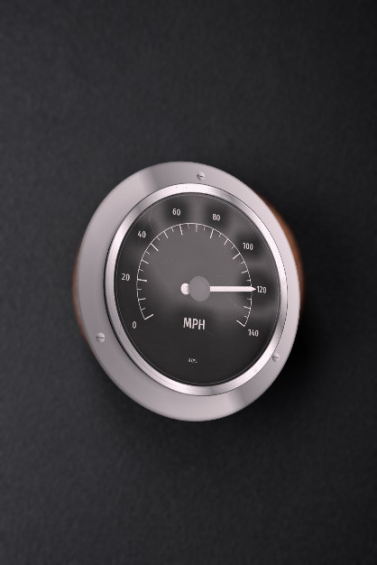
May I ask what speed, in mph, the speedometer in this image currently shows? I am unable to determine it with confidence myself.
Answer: 120 mph
